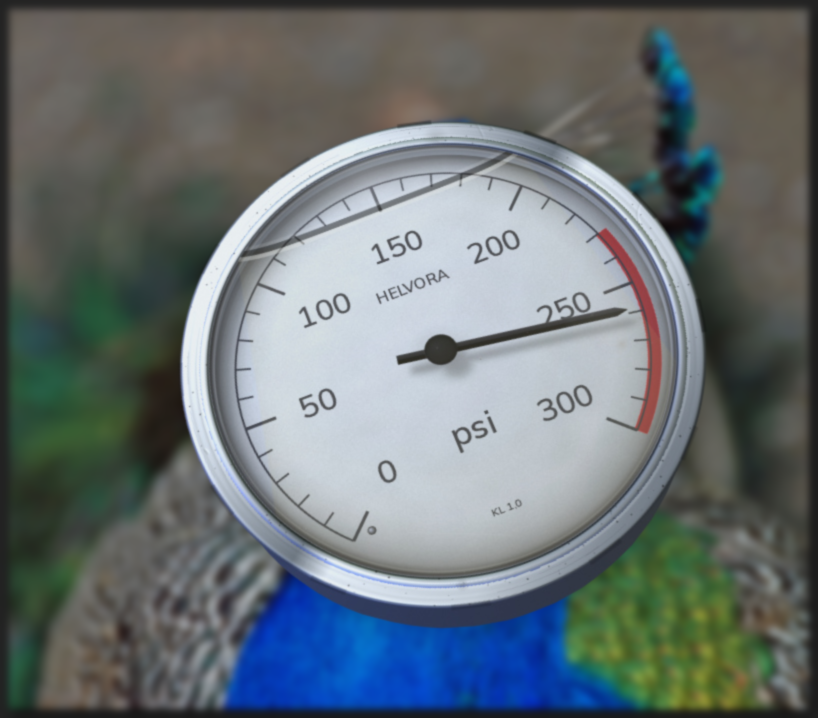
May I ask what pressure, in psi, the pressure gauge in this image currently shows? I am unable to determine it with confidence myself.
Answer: 260 psi
